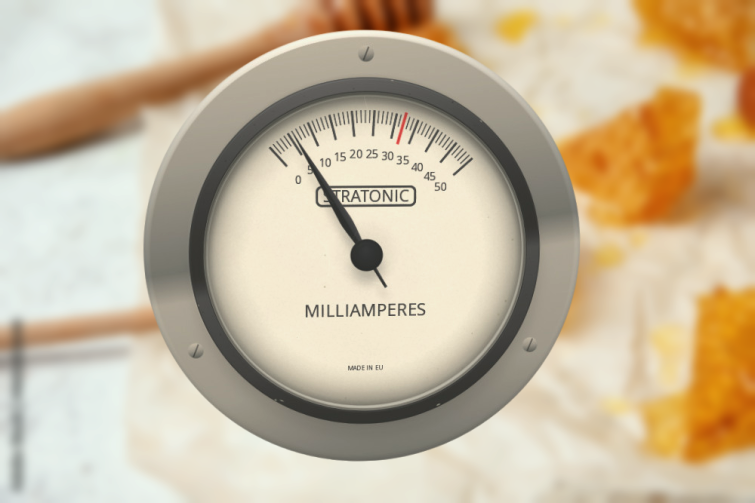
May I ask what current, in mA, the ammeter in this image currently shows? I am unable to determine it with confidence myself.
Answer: 6 mA
